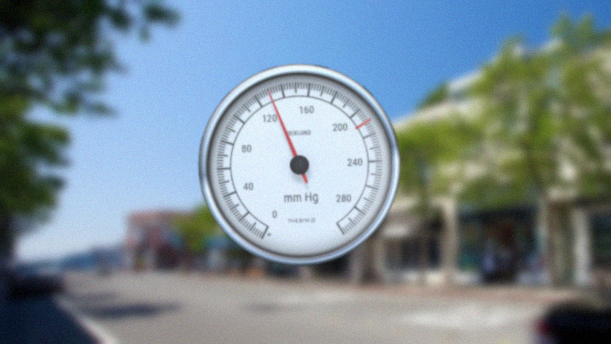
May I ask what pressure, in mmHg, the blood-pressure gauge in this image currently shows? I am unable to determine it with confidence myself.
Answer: 130 mmHg
